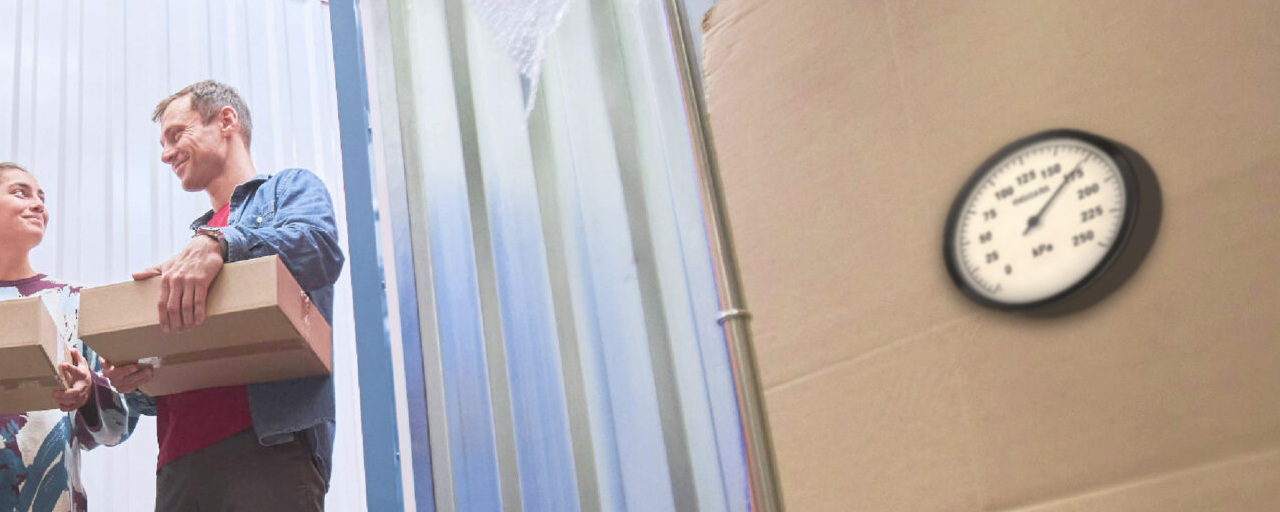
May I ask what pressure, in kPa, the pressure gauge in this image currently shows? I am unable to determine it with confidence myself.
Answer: 175 kPa
